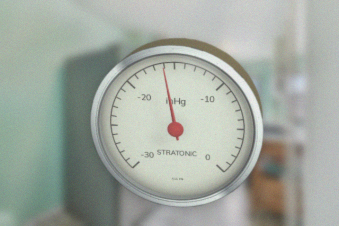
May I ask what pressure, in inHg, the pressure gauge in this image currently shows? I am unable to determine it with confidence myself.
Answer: -16 inHg
